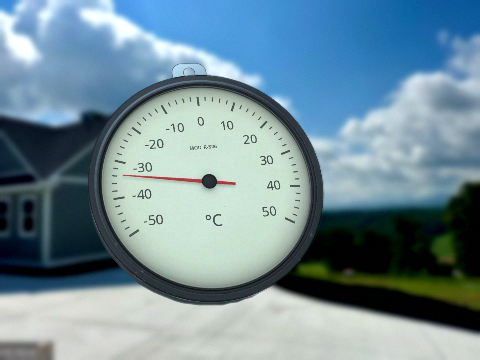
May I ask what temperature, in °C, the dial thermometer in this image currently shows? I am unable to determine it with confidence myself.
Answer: -34 °C
